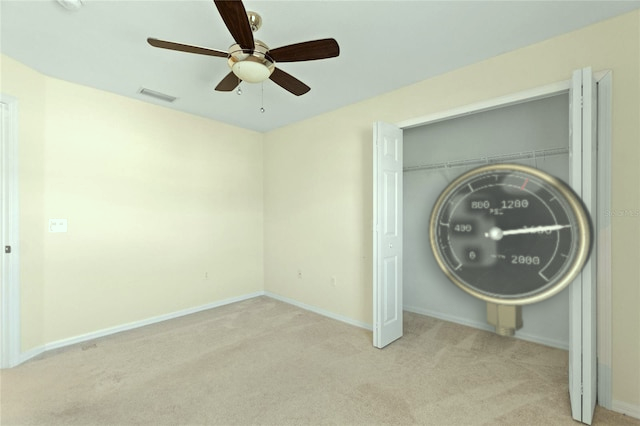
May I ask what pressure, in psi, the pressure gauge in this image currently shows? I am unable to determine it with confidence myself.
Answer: 1600 psi
